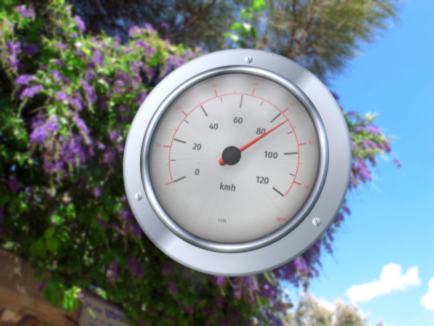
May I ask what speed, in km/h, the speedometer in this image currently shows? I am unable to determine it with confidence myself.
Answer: 85 km/h
